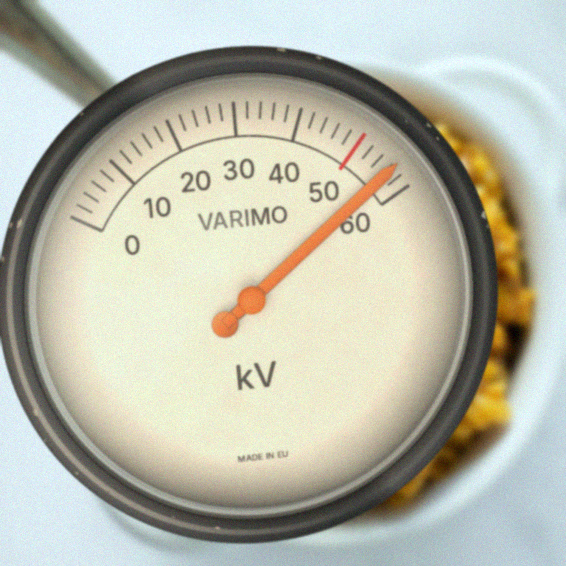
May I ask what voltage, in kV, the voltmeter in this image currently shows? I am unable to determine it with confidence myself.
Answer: 56 kV
